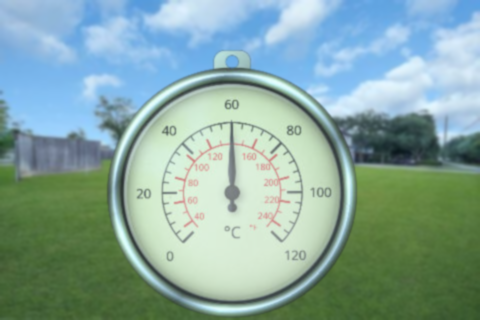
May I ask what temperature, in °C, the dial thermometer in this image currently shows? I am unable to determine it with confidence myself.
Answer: 60 °C
